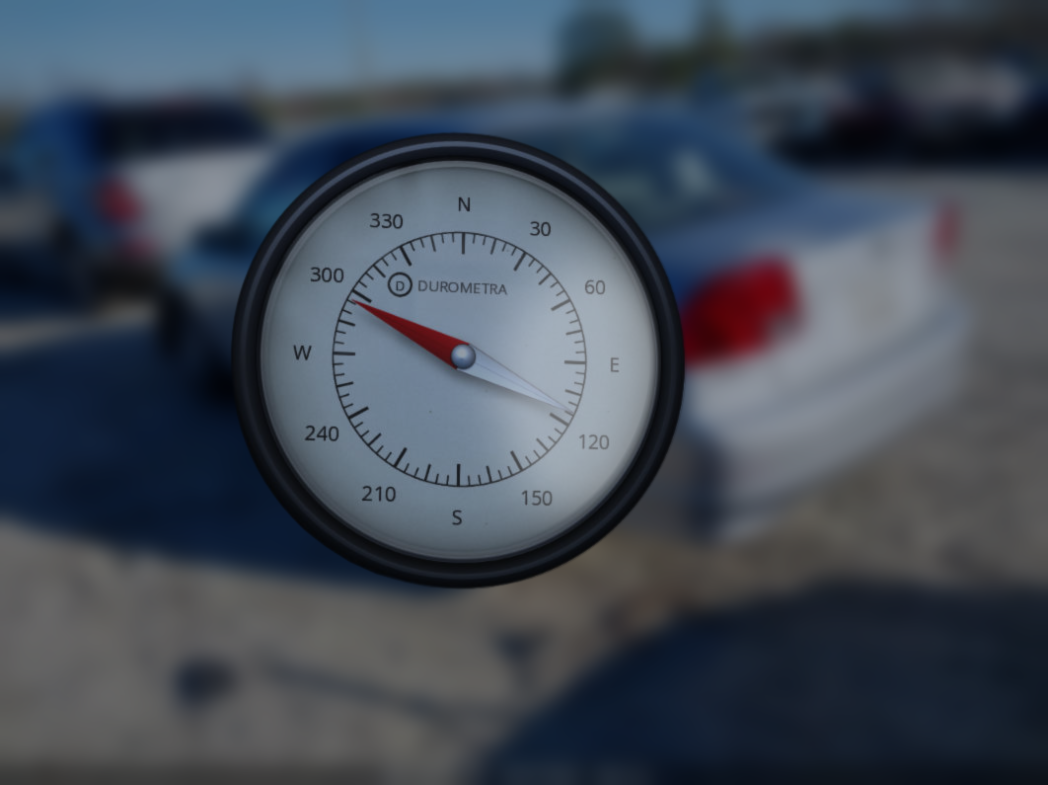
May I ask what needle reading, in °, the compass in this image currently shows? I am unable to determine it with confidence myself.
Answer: 295 °
